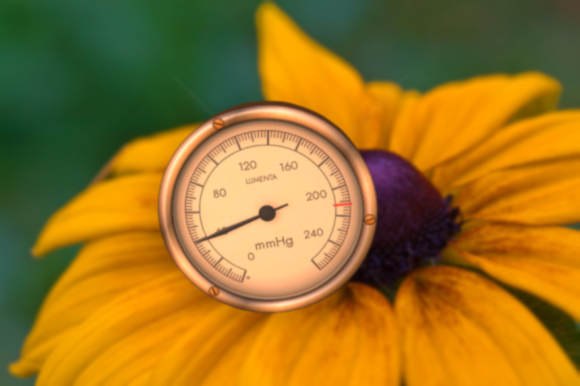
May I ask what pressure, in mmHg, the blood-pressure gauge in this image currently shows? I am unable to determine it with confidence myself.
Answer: 40 mmHg
